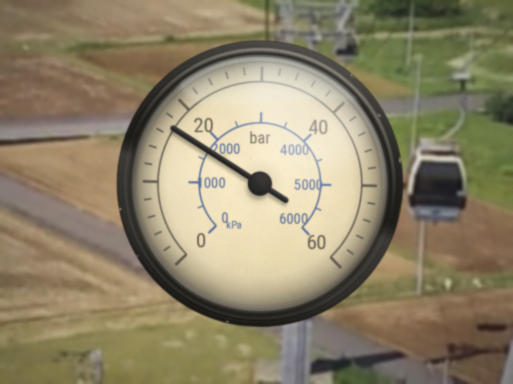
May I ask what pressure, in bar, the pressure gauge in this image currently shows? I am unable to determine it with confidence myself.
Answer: 17 bar
